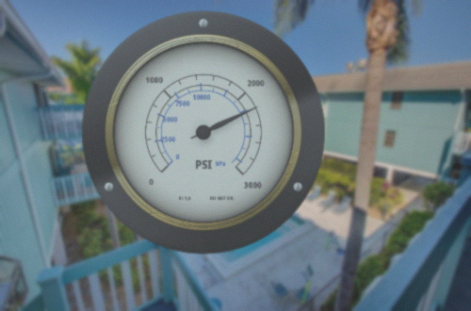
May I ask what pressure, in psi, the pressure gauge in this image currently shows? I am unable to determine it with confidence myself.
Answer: 2200 psi
